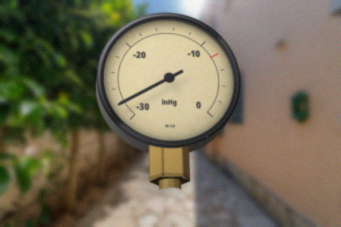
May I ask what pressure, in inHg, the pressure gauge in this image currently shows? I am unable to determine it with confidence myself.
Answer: -28 inHg
